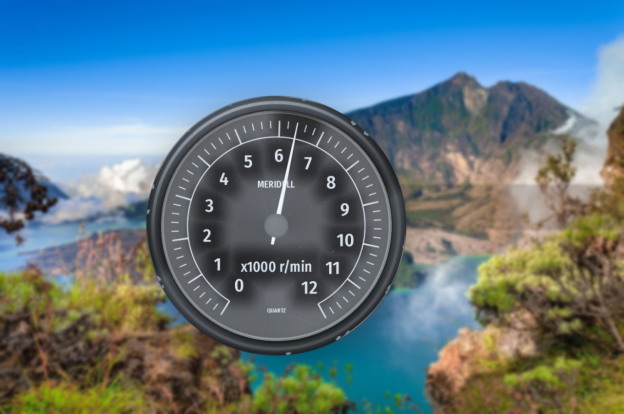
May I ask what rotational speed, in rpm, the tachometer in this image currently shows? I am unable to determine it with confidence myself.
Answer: 6400 rpm
